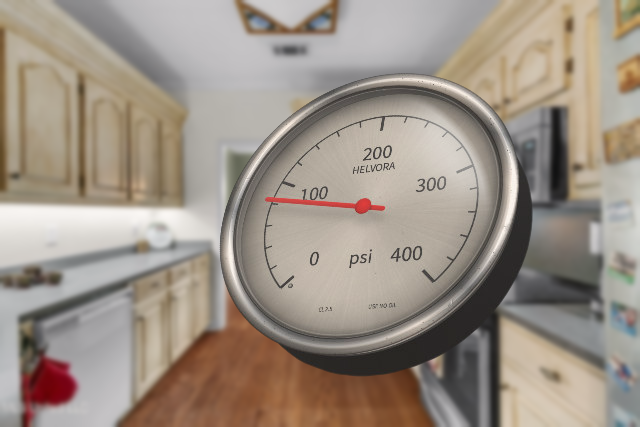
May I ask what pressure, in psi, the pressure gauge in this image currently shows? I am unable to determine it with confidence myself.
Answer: 80 psi
